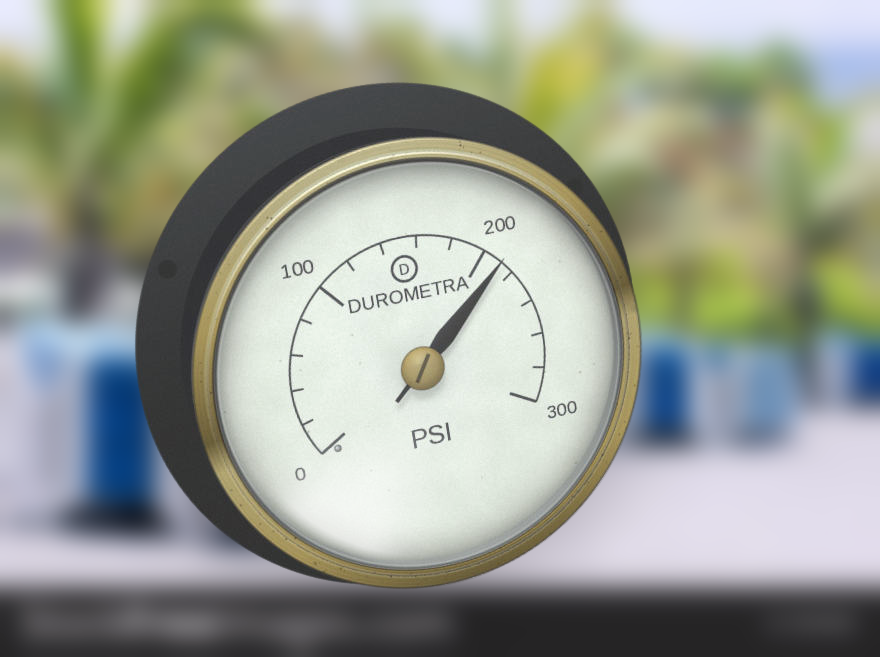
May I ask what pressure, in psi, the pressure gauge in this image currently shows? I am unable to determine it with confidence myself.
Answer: 210 psi
